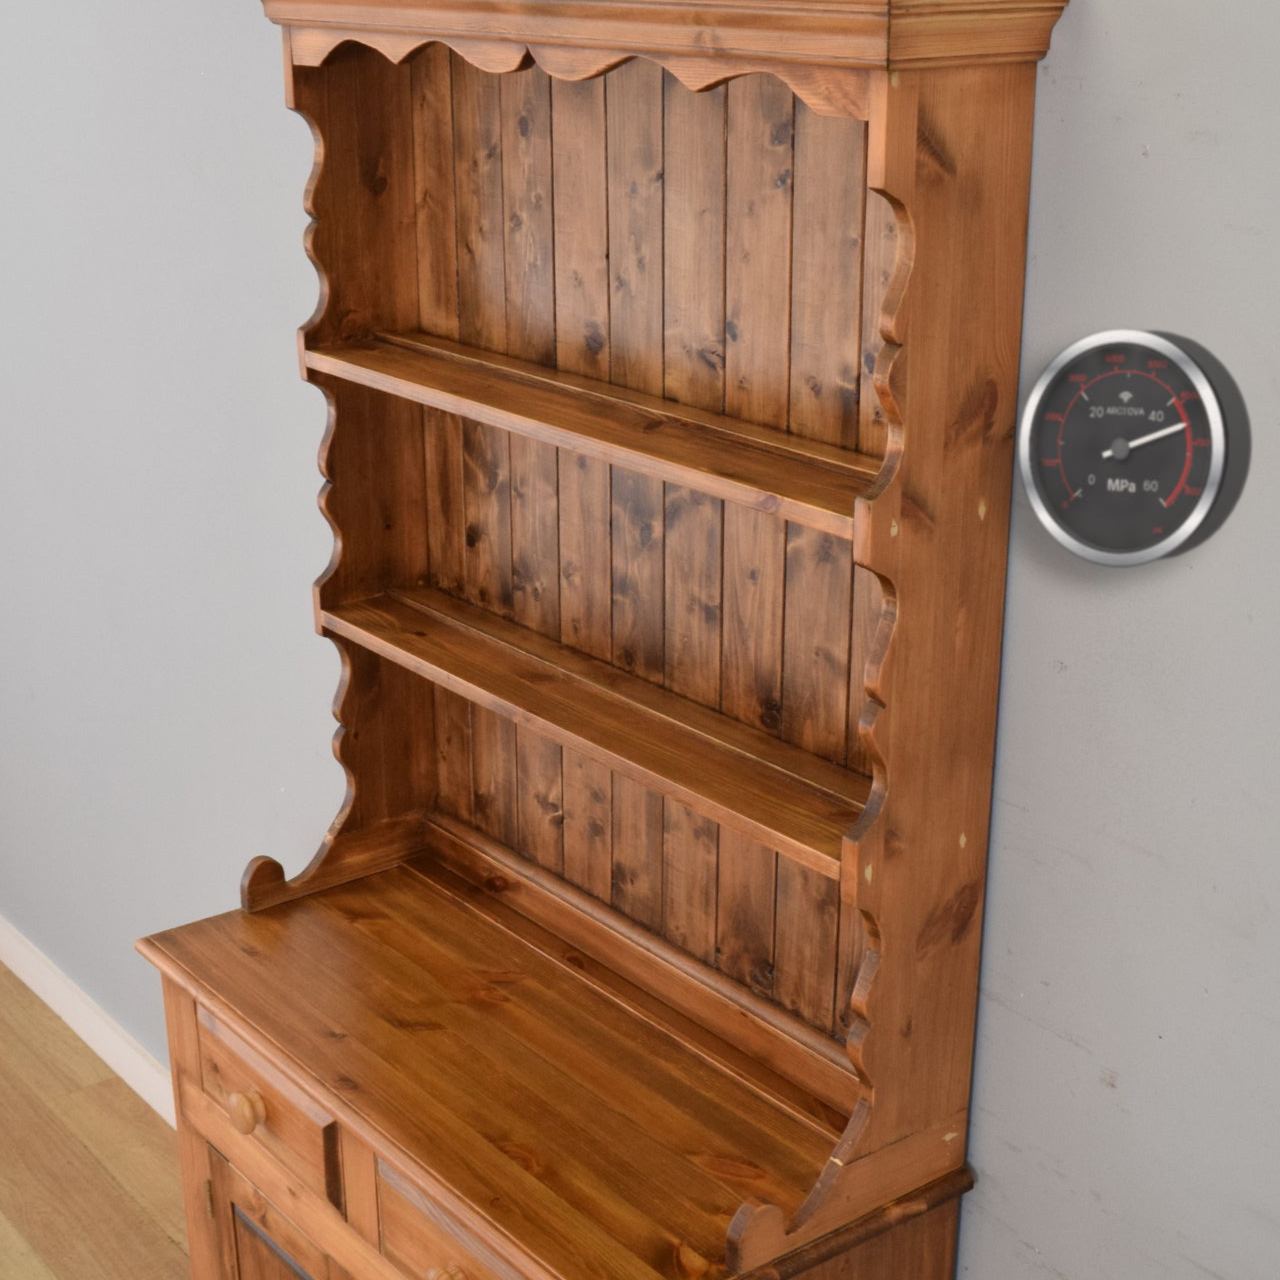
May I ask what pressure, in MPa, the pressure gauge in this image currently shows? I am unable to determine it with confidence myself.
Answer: 45 MPa
